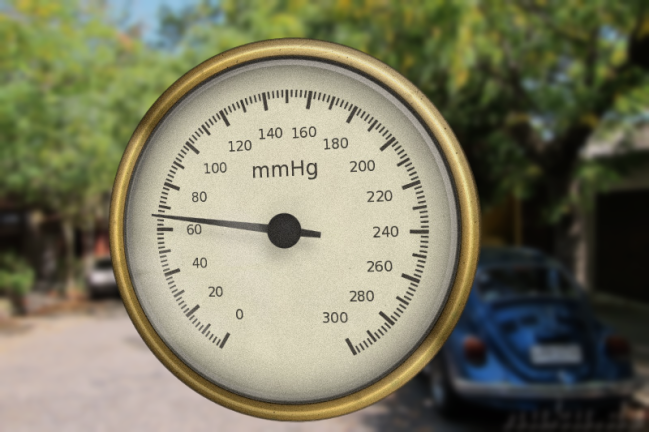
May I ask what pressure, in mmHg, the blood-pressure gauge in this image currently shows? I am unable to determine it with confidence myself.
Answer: 66 mmHg
